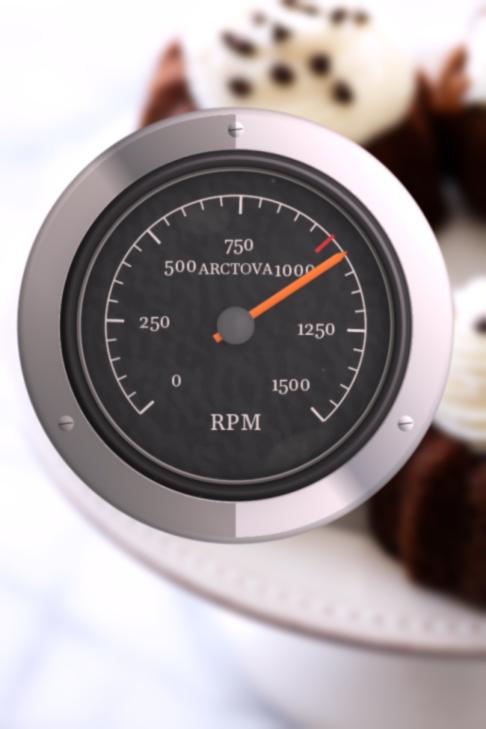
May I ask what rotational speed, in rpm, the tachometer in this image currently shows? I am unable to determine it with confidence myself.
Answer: 1050 rpm
